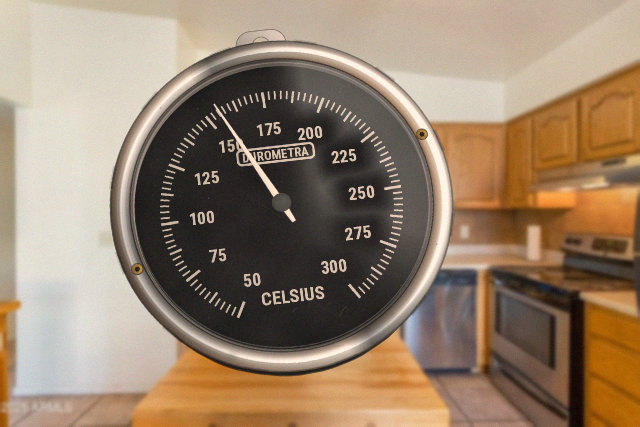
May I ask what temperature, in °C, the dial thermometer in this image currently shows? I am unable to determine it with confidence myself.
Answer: 155 °C
